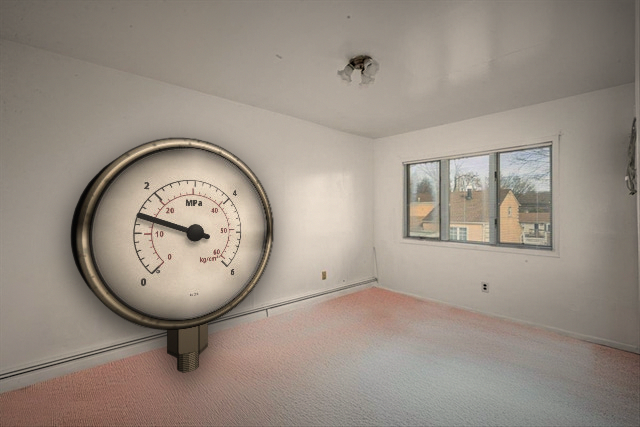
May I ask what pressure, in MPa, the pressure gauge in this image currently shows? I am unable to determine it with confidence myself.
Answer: 1.4 MPa
